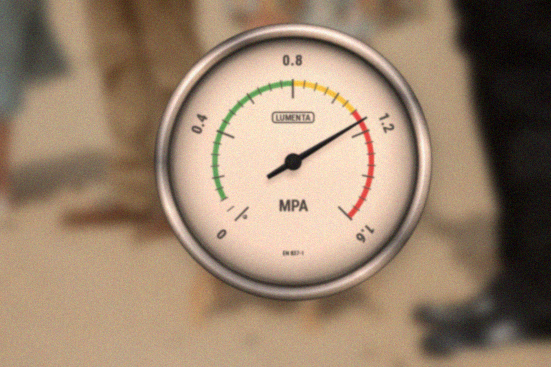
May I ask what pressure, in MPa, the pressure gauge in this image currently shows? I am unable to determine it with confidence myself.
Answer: 1.15 MPa
